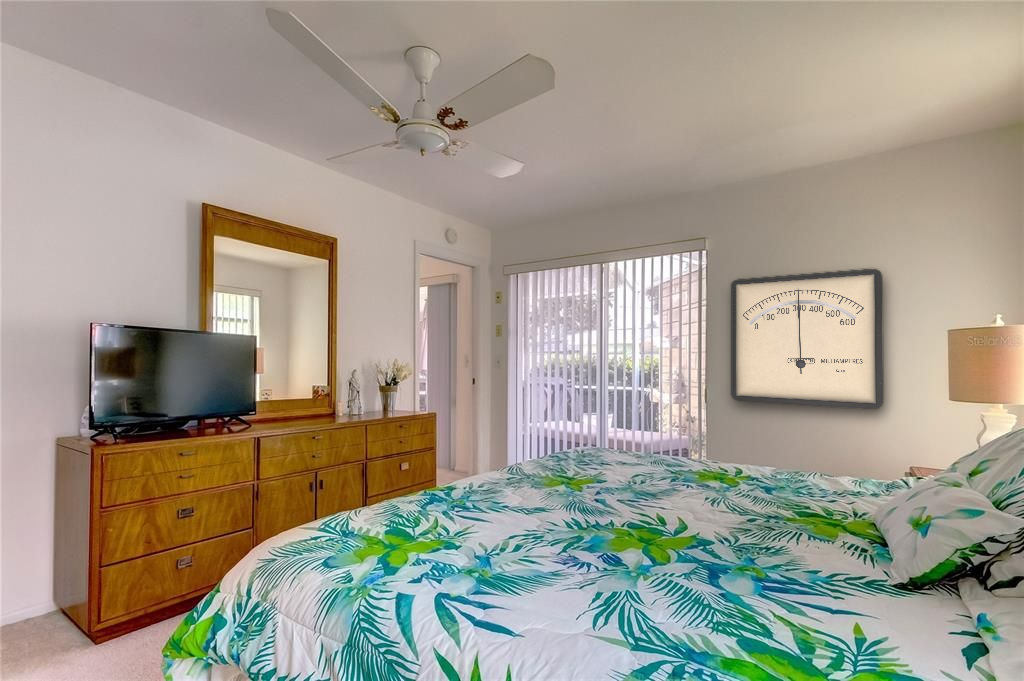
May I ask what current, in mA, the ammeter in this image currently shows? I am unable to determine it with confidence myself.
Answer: 300 mA
